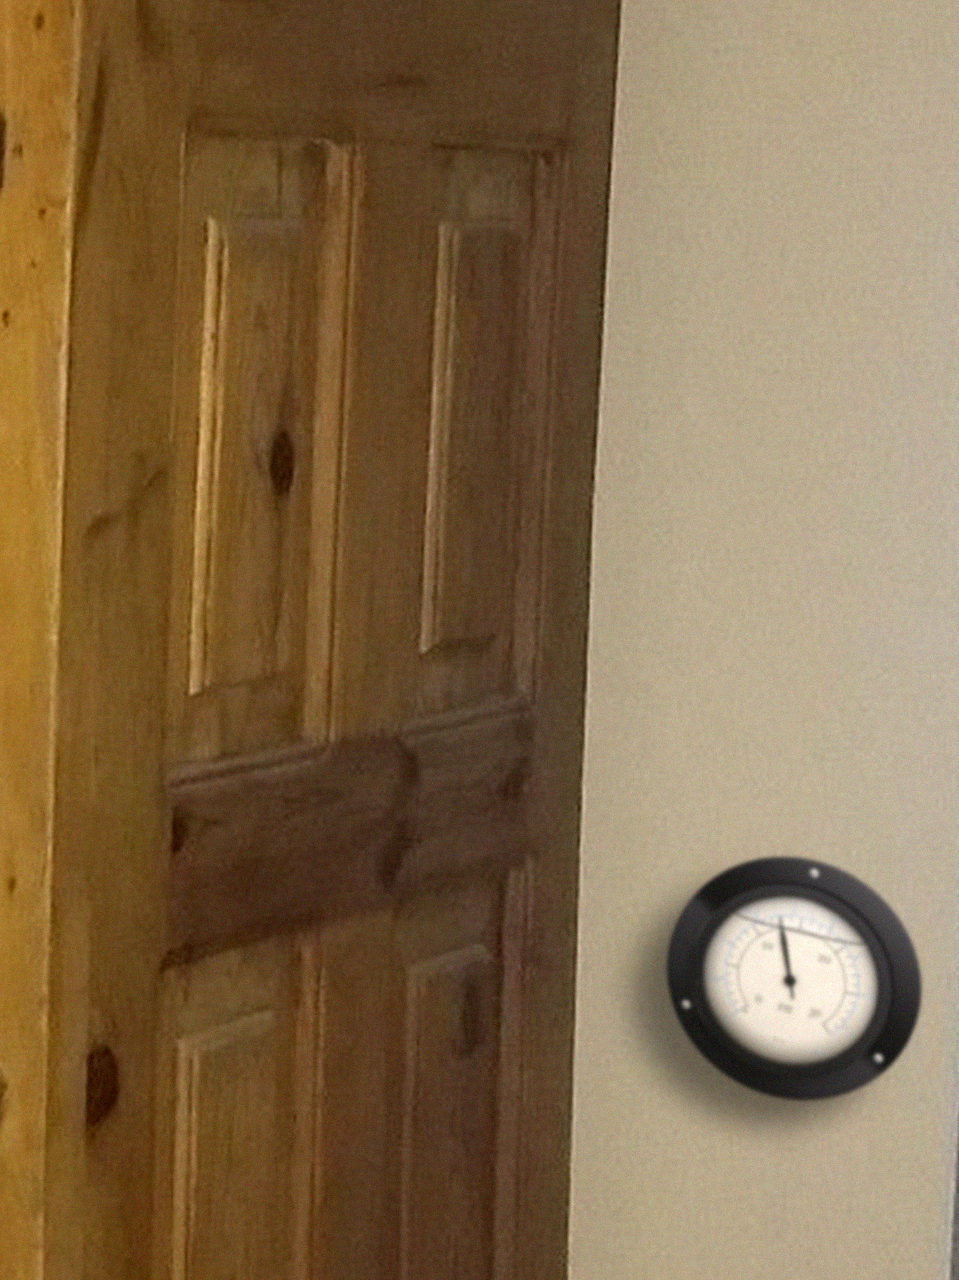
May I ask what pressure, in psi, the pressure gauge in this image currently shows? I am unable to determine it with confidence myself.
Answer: 13 psi
